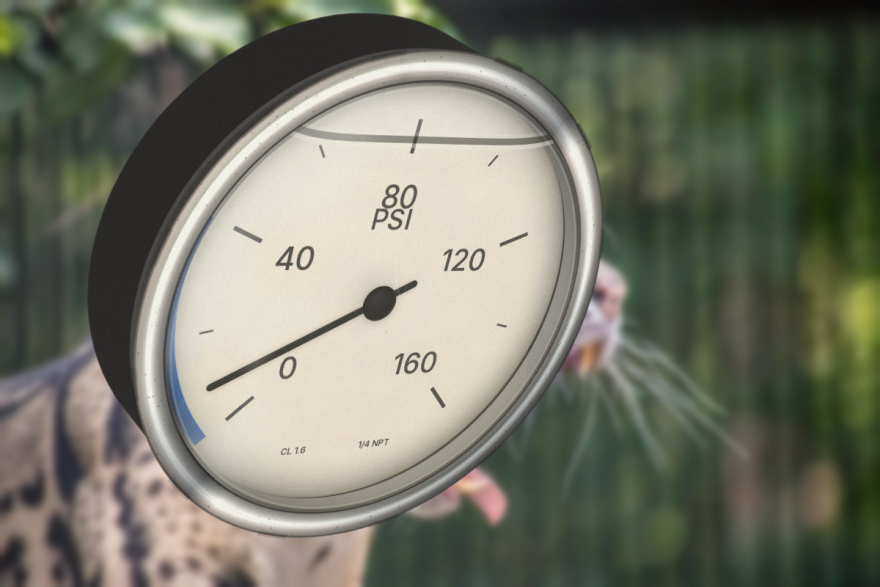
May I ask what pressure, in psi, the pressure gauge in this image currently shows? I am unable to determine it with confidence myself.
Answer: 10 psi
